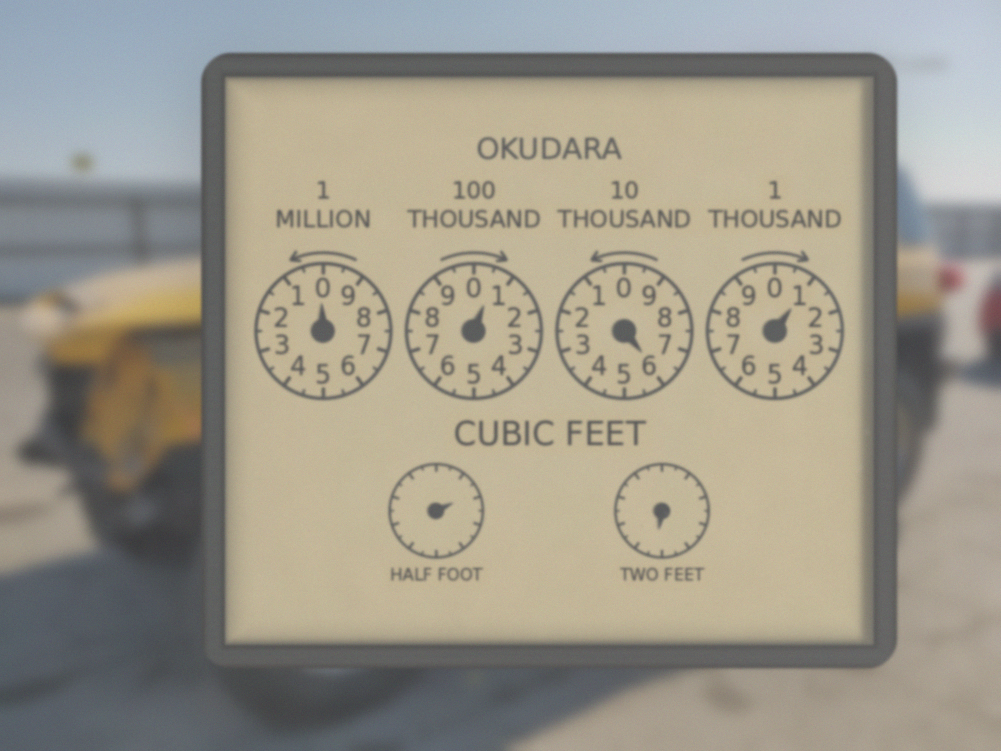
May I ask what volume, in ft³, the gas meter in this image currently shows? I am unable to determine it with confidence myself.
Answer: 6100 ft³
